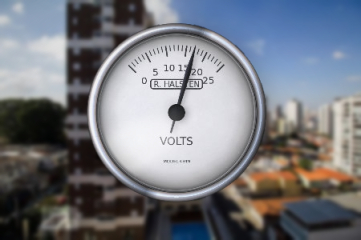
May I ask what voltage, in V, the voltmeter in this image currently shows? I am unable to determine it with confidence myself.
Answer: 17 V
